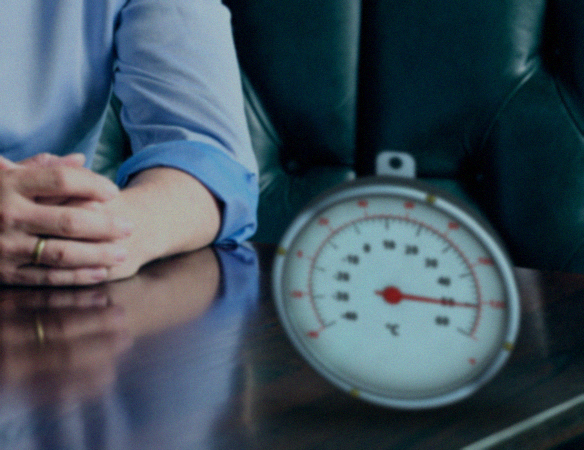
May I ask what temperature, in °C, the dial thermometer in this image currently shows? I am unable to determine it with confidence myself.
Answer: 50 °C
